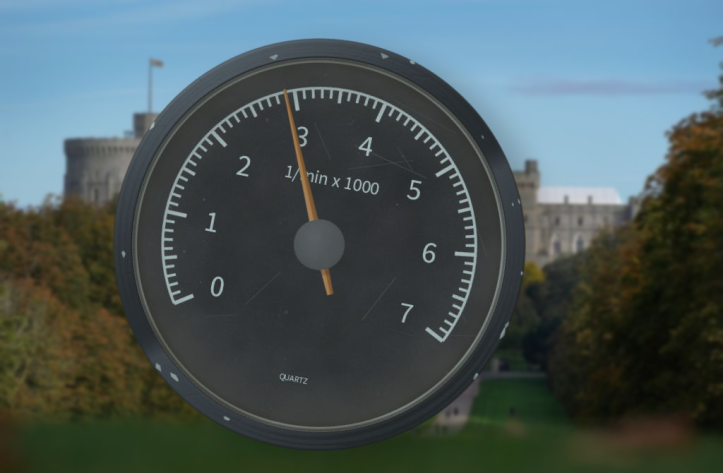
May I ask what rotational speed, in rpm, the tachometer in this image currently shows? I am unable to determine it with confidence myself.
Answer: 2900 rpm
